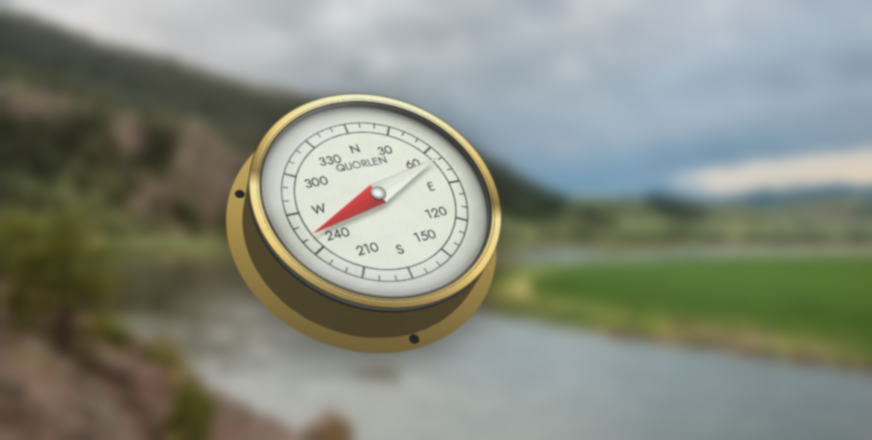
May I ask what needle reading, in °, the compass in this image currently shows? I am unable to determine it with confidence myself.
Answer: 250 °
